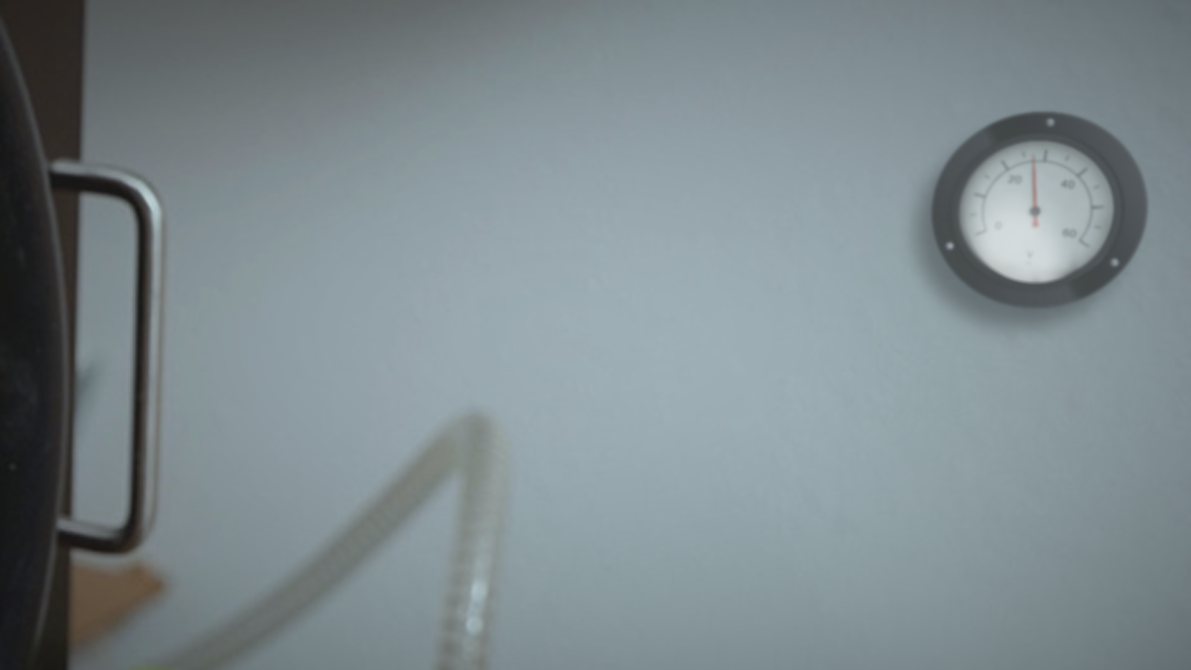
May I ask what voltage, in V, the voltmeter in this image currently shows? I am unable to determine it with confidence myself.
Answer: 27.5 V
